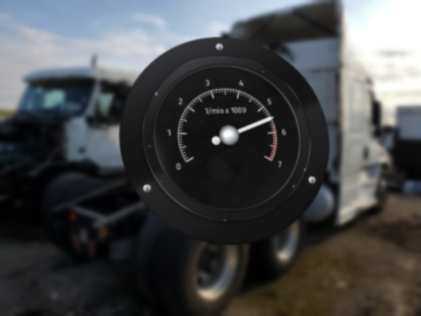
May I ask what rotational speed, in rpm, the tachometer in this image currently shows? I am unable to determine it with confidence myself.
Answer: 5500 rpm
